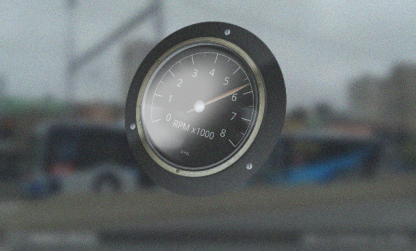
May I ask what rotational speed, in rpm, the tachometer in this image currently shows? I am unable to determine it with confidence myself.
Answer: 5750 rpm
